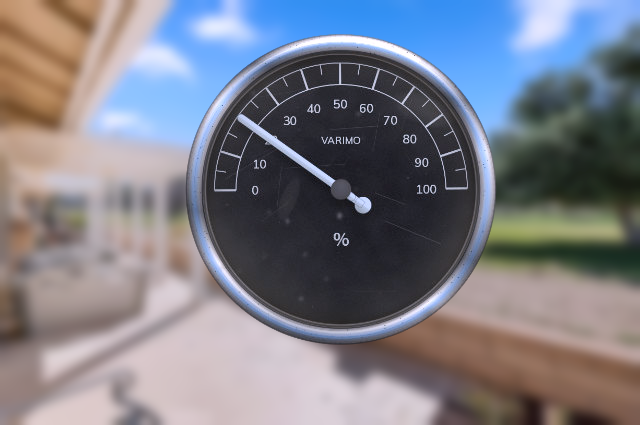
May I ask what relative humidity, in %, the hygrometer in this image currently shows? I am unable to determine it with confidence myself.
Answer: 20 %
